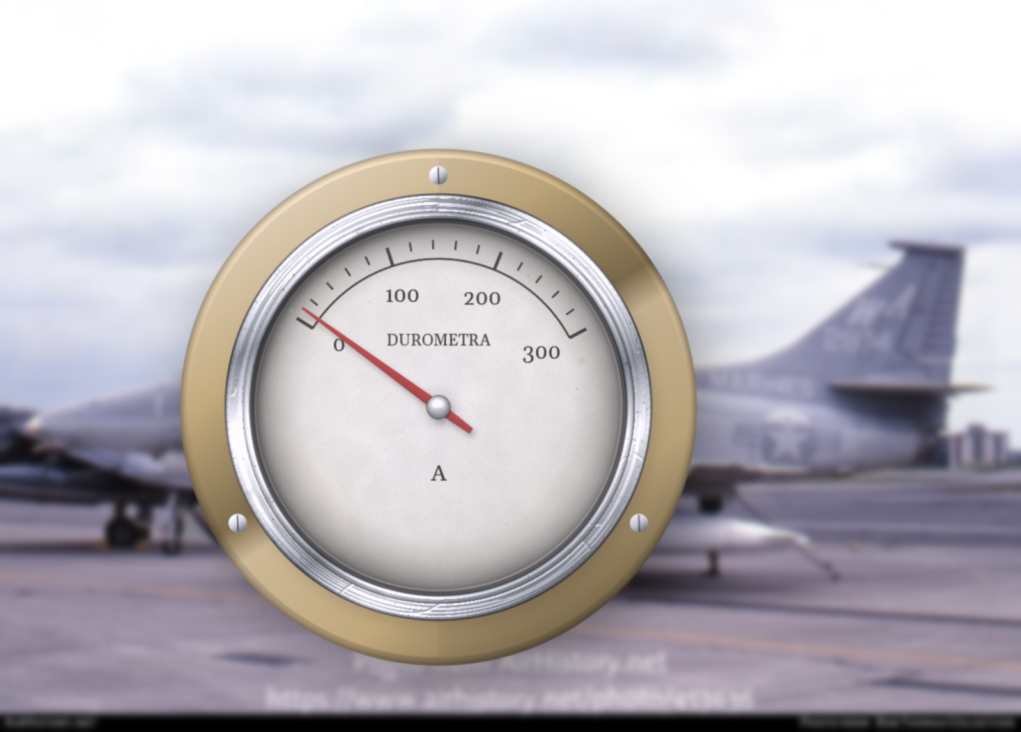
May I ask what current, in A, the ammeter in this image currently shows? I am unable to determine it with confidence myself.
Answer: 10 A
